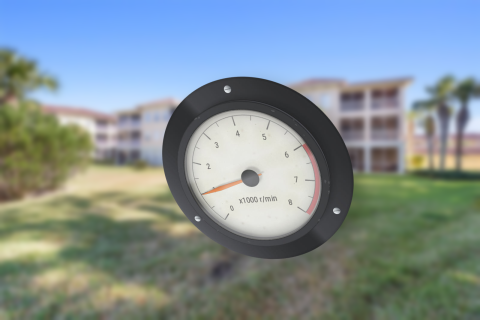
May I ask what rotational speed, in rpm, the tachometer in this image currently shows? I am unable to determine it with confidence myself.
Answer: 1000 rpm
